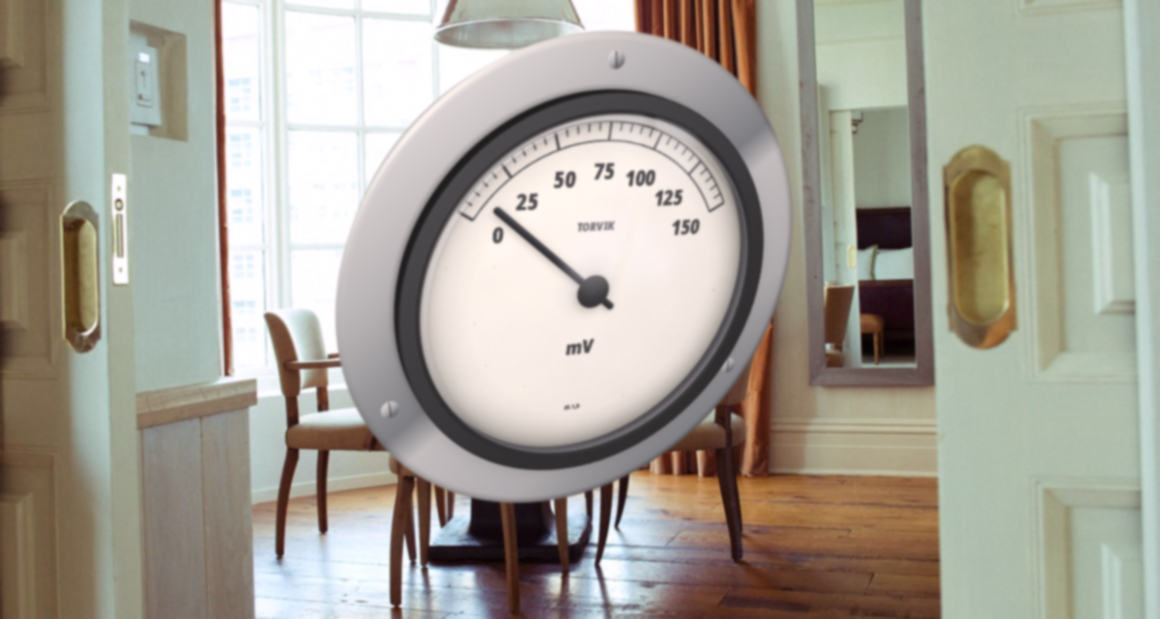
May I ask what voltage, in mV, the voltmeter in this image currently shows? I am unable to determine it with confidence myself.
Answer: 10 mV
